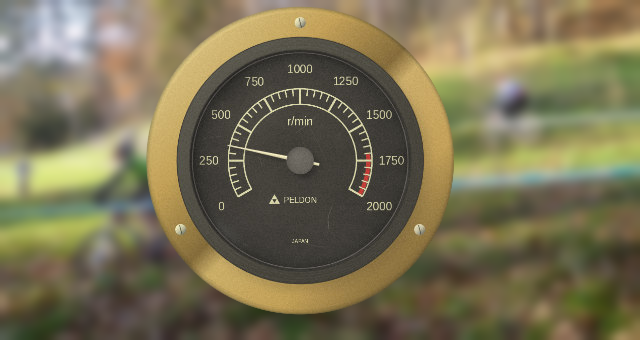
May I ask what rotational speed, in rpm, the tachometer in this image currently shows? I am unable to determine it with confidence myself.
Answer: 350 rpm
